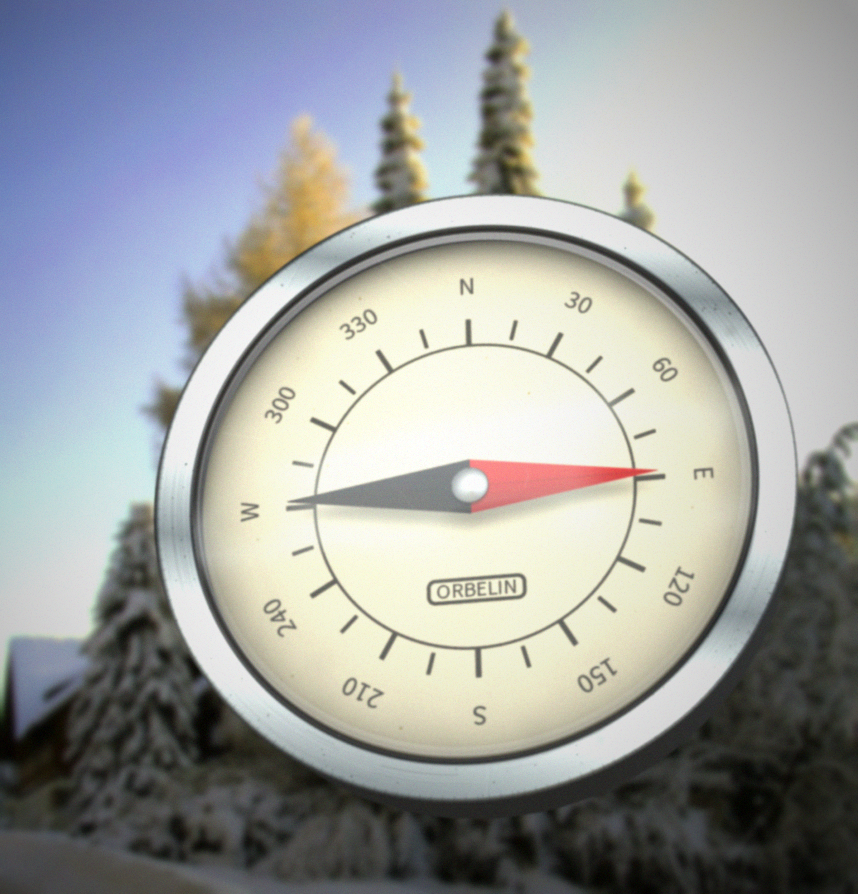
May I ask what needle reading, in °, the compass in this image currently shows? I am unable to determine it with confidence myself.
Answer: 90 °
